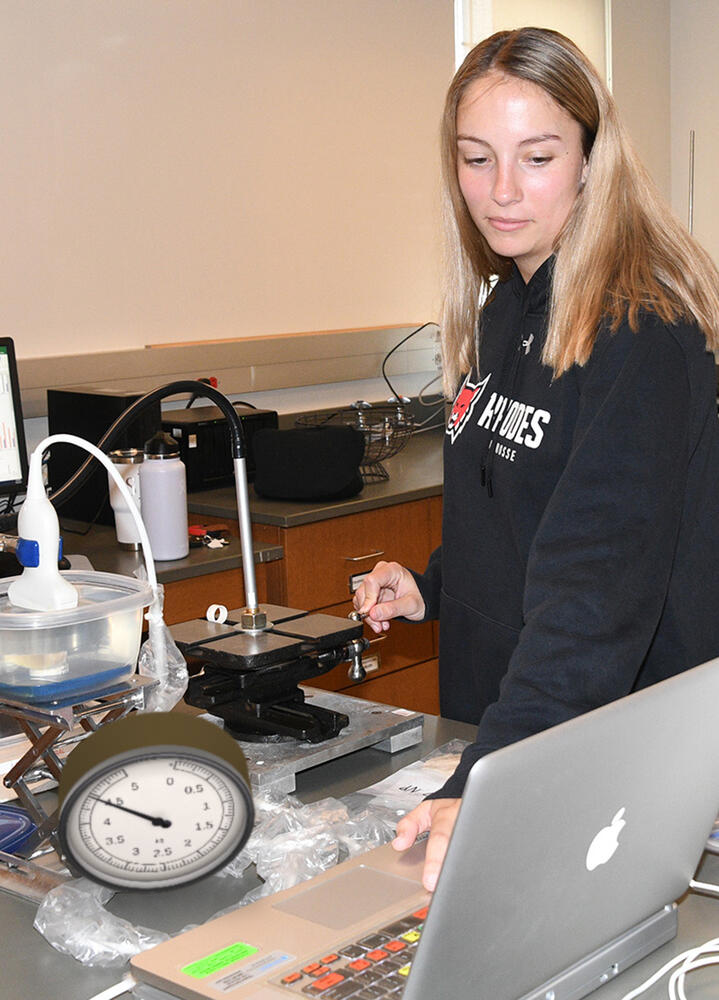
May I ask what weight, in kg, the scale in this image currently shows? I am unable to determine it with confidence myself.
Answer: 4.5 kg
